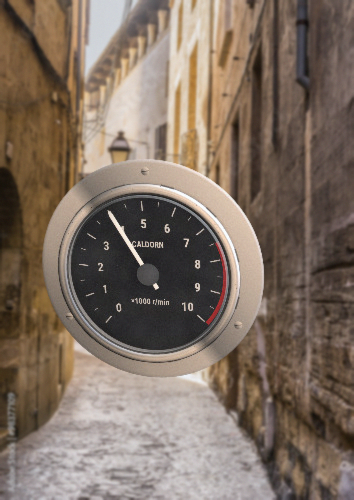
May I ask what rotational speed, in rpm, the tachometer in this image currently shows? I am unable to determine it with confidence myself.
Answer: 4000 rpm
